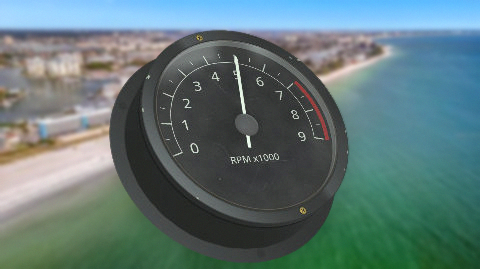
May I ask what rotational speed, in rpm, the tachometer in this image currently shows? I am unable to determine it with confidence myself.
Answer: 5000 rpm
